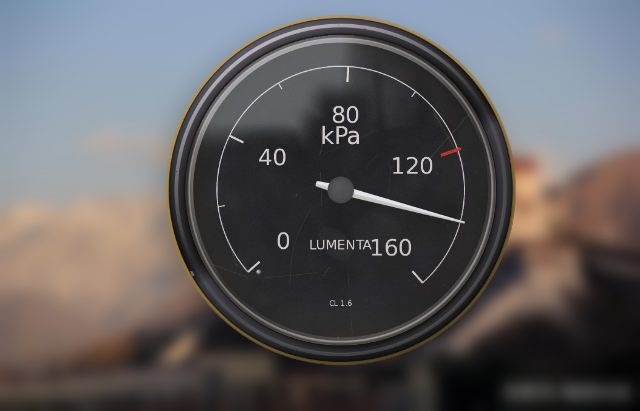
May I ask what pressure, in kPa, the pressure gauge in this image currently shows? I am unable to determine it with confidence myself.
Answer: 140 kPa
